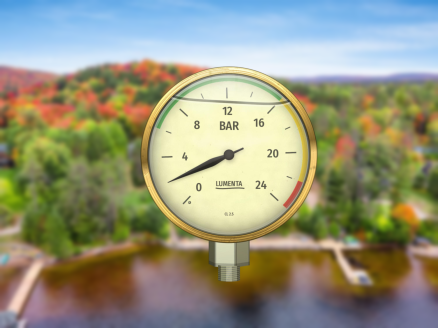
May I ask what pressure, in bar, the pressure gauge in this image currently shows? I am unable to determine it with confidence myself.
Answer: 2 bar
